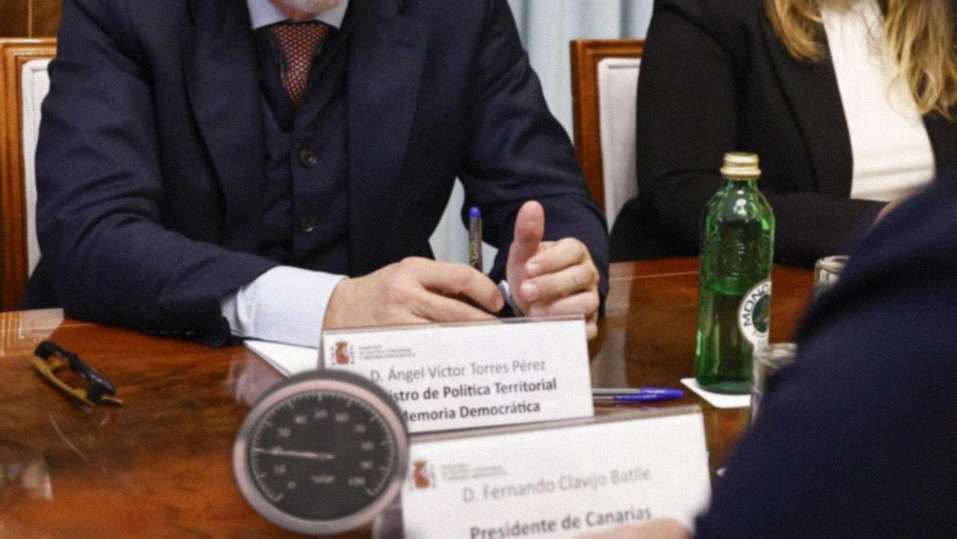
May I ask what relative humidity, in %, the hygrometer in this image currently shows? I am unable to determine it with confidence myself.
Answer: 20 %
